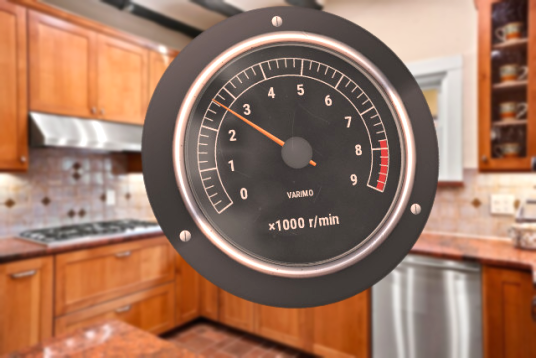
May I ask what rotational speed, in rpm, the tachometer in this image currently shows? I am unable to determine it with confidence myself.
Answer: 2600 rpm
